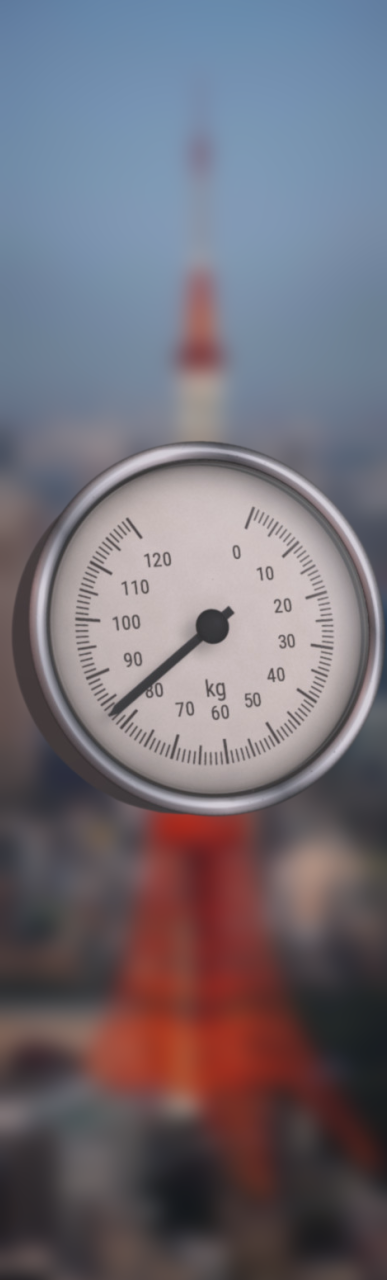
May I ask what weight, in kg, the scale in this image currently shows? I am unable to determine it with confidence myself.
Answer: 83 kg
